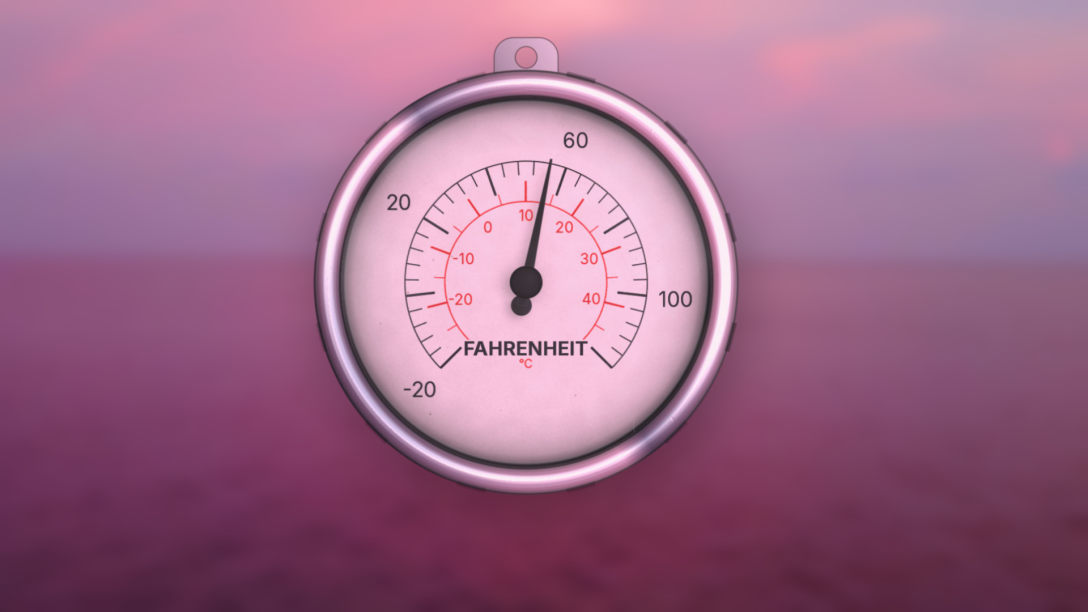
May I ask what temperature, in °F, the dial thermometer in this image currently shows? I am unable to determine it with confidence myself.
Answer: 56 °F
